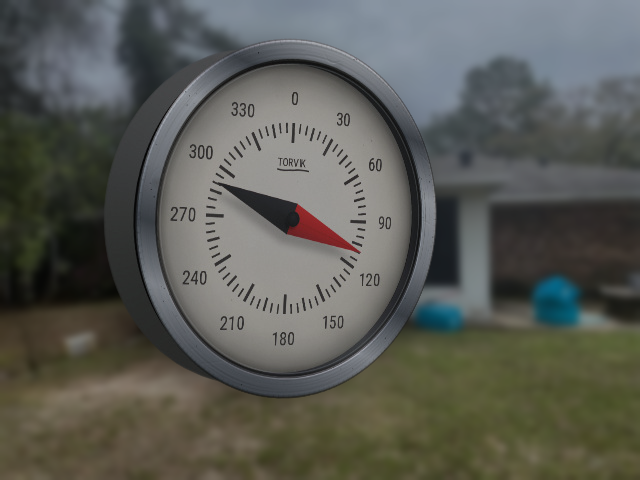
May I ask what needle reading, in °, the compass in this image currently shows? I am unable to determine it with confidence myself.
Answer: 110 °
